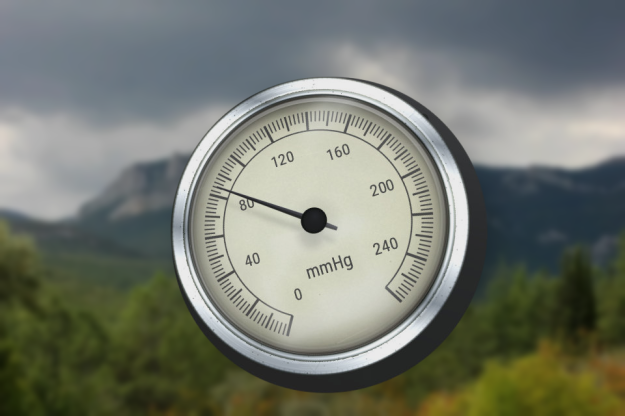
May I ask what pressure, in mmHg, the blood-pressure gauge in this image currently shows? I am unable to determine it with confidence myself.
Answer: 84 mmHg
